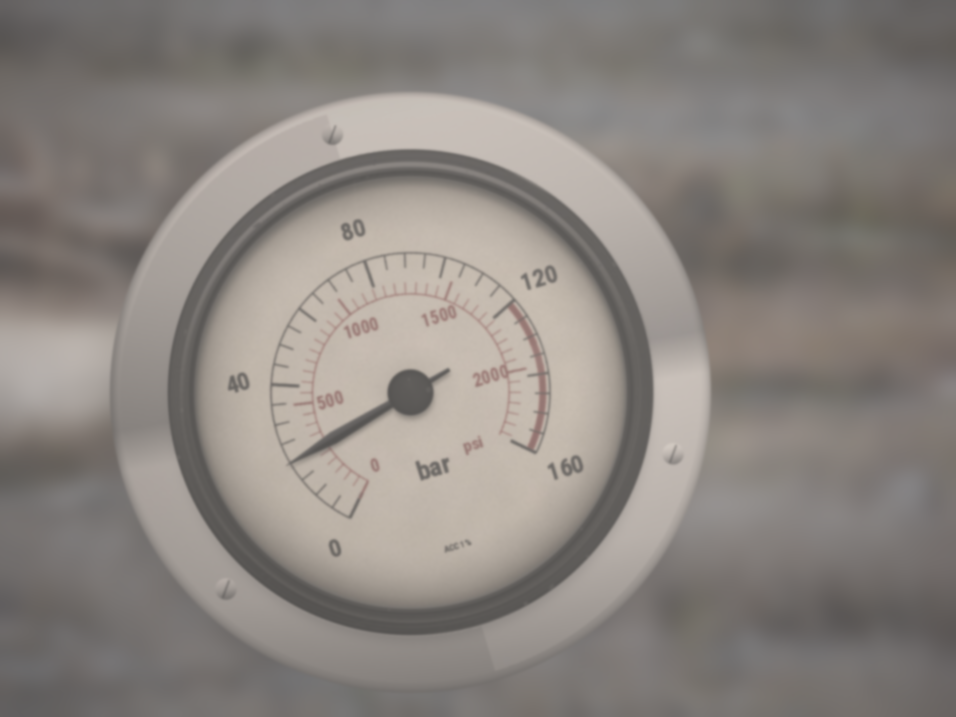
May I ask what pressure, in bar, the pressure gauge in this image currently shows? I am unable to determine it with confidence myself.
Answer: 20 bar
